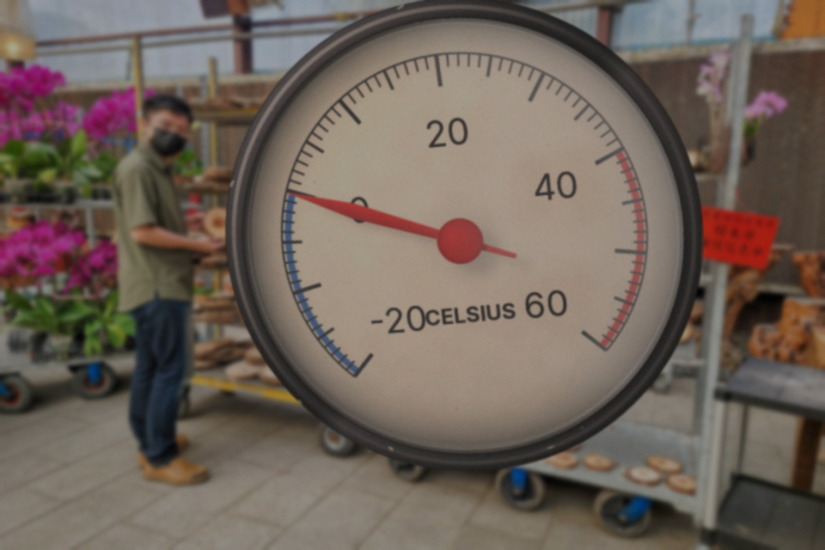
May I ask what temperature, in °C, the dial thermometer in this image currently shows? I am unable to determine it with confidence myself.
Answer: 0 °C
